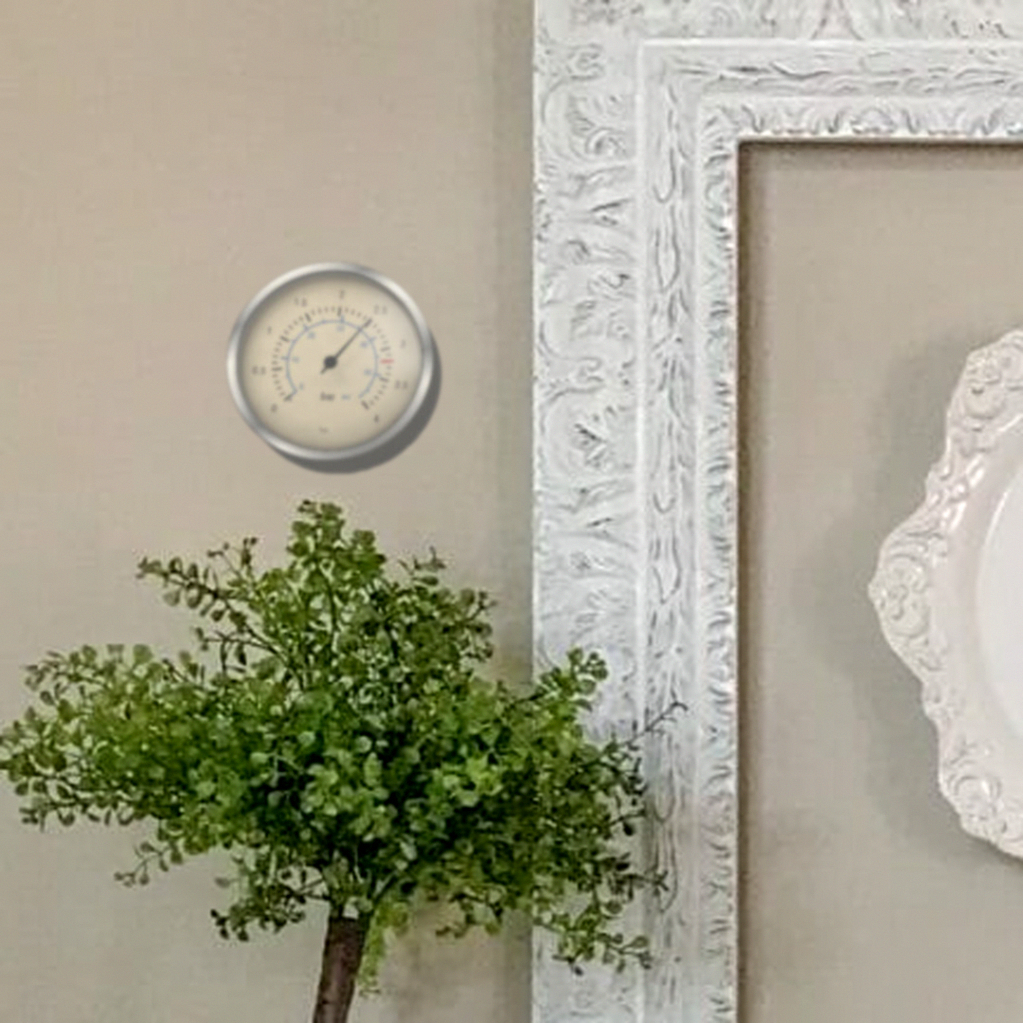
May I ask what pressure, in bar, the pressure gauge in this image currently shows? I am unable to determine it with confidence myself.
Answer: 2.5 bar
